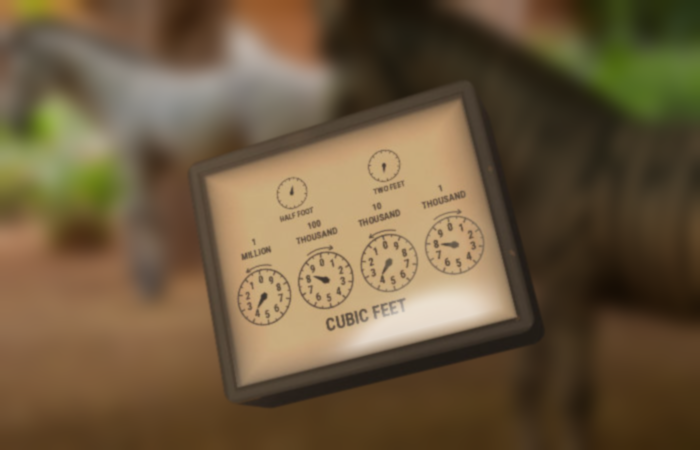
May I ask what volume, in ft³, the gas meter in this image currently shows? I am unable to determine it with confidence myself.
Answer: 383800 ft³
